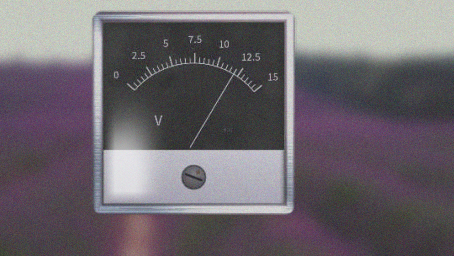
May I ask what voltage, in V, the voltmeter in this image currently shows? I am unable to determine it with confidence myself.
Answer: 12 V
